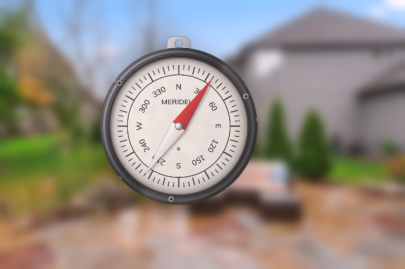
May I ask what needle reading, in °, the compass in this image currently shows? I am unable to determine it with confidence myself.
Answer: 35 °
